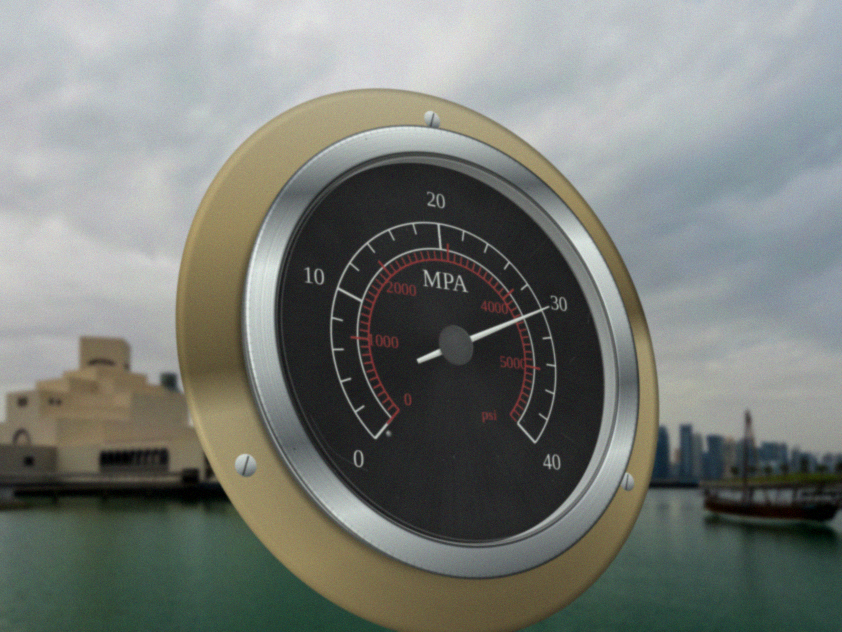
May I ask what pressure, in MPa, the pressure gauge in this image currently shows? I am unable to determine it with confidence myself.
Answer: 30 MPa
